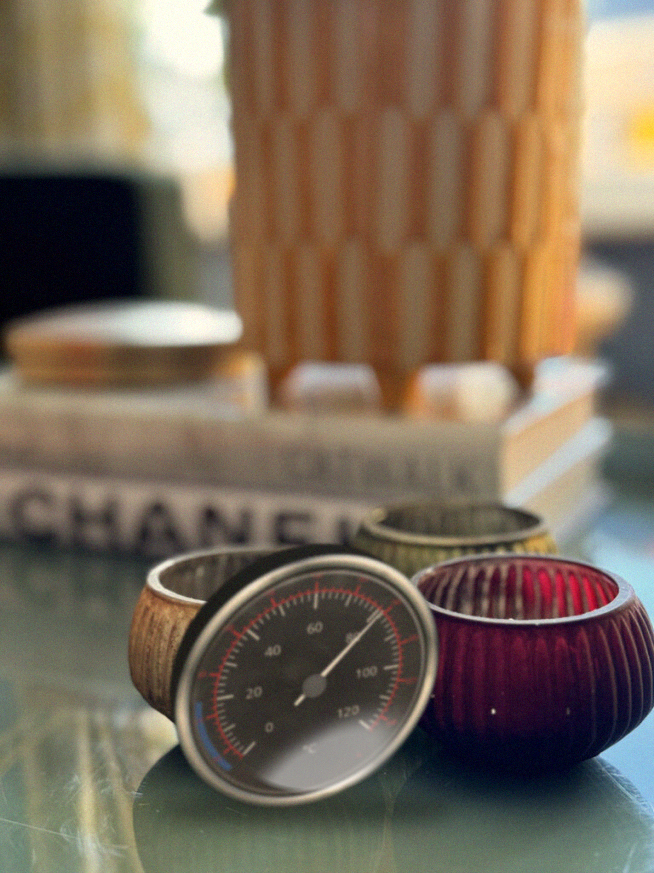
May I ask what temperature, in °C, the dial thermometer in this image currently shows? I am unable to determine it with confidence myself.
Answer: 80 °C
